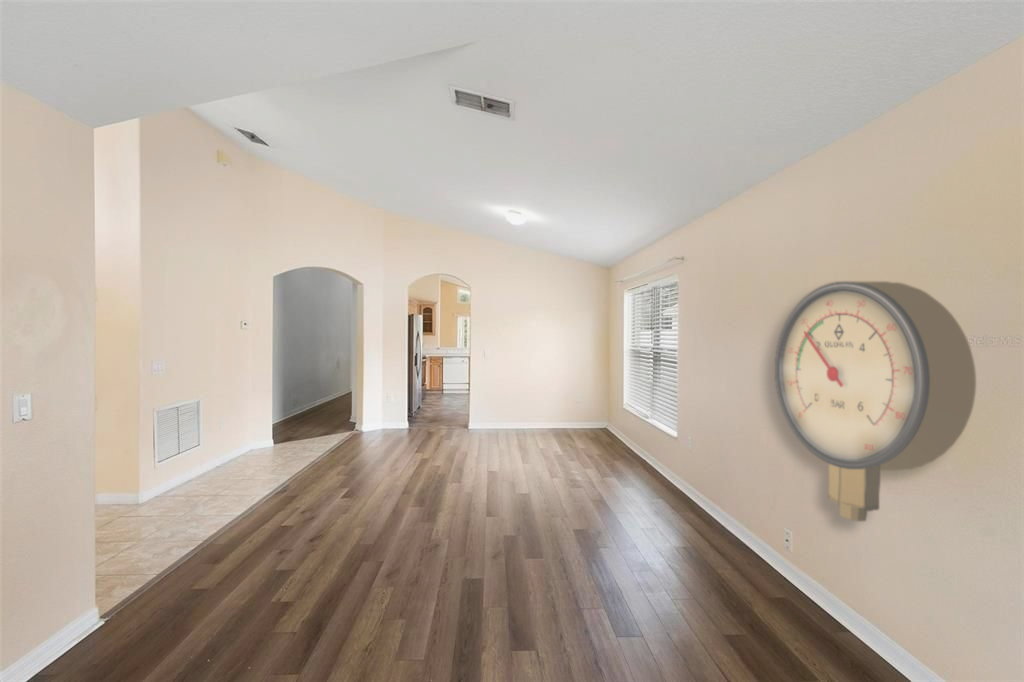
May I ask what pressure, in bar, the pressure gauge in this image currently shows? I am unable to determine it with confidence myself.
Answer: 2 bar
